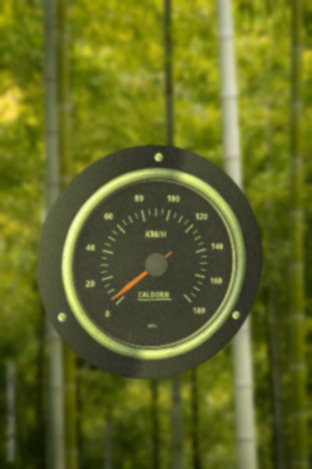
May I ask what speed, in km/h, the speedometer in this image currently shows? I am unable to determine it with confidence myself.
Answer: 5 km/h
